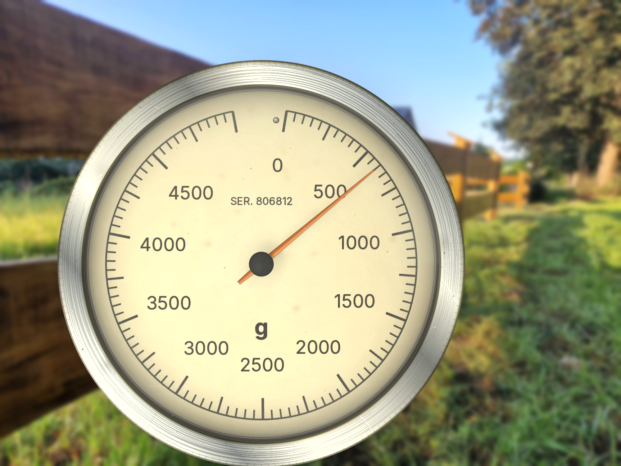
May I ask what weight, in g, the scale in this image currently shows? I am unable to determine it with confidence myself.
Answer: 600 g
